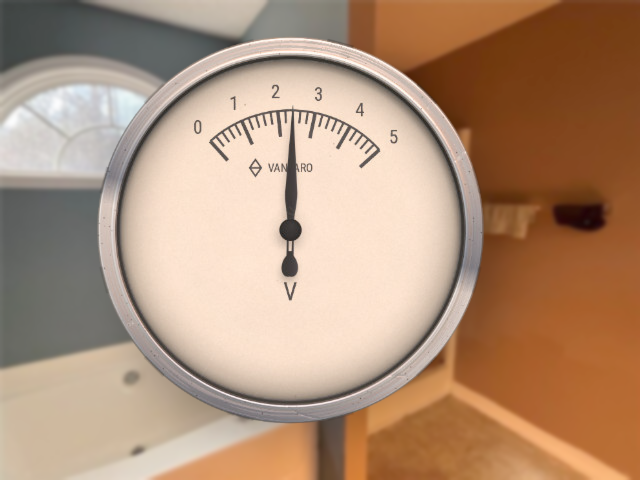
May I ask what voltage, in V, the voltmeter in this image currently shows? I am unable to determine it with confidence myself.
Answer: 2.4 V
